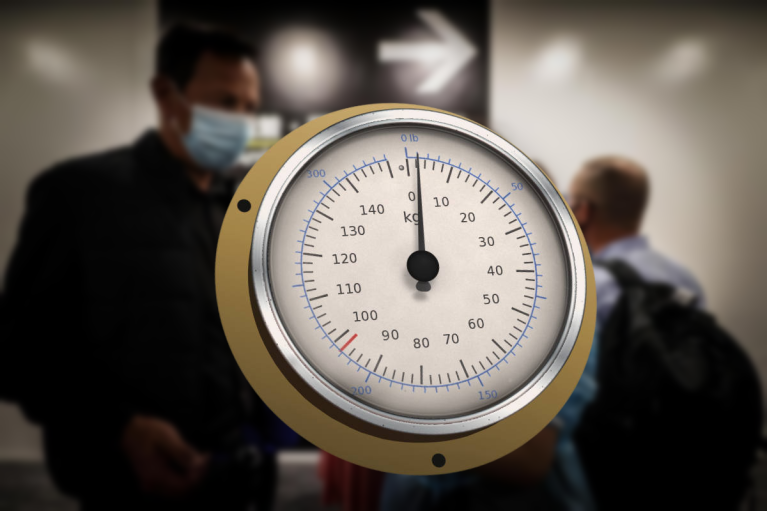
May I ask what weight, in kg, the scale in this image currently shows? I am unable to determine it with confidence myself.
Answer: 2 kg
